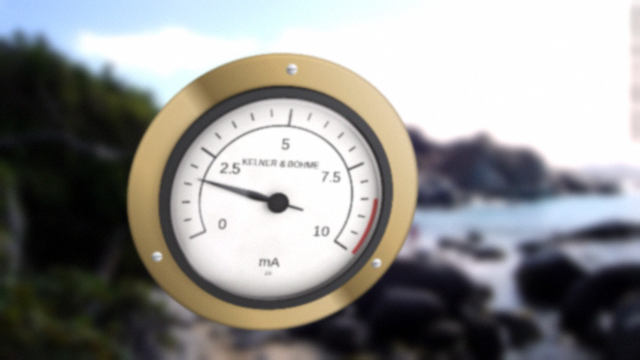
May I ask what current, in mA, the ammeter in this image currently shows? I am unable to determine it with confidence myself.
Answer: 1.75 mA
